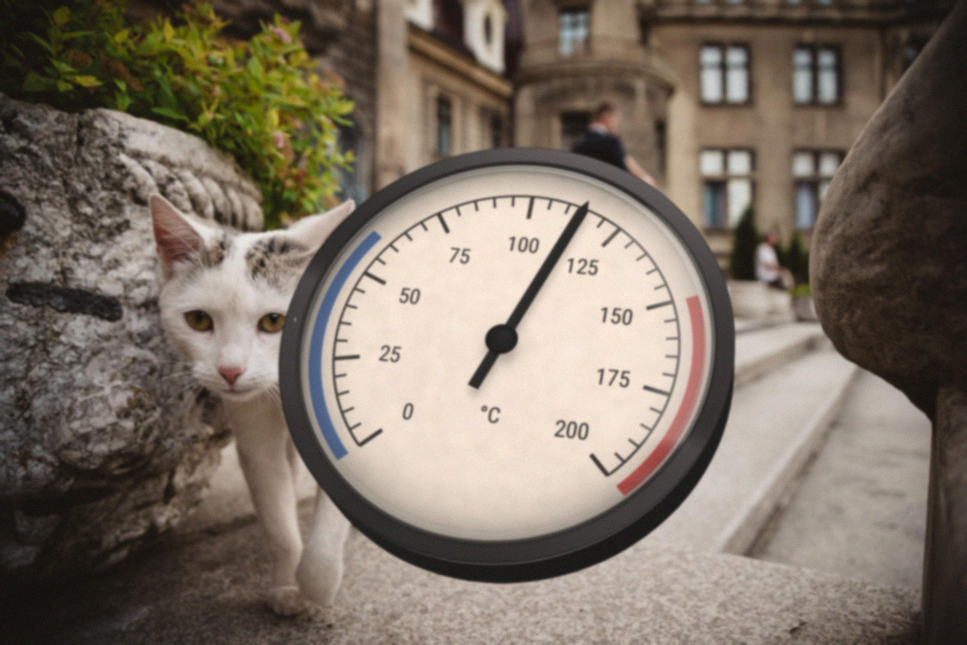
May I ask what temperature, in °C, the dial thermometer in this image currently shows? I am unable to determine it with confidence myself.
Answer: 115 °C
